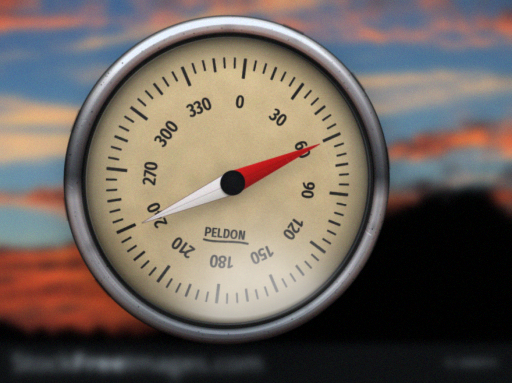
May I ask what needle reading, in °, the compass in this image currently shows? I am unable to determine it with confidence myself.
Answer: 60 °
